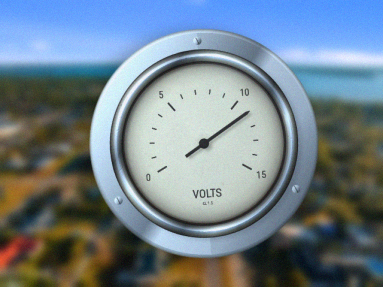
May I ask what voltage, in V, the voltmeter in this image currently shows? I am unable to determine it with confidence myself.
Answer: 11 V
